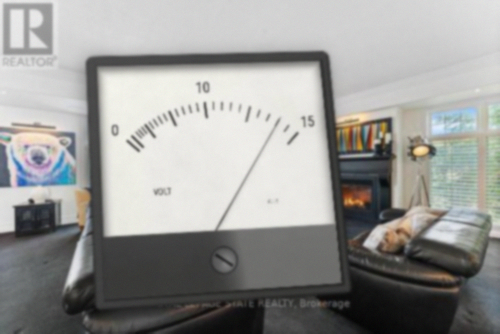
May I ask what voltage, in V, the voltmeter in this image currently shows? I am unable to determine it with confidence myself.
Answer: 14 V
